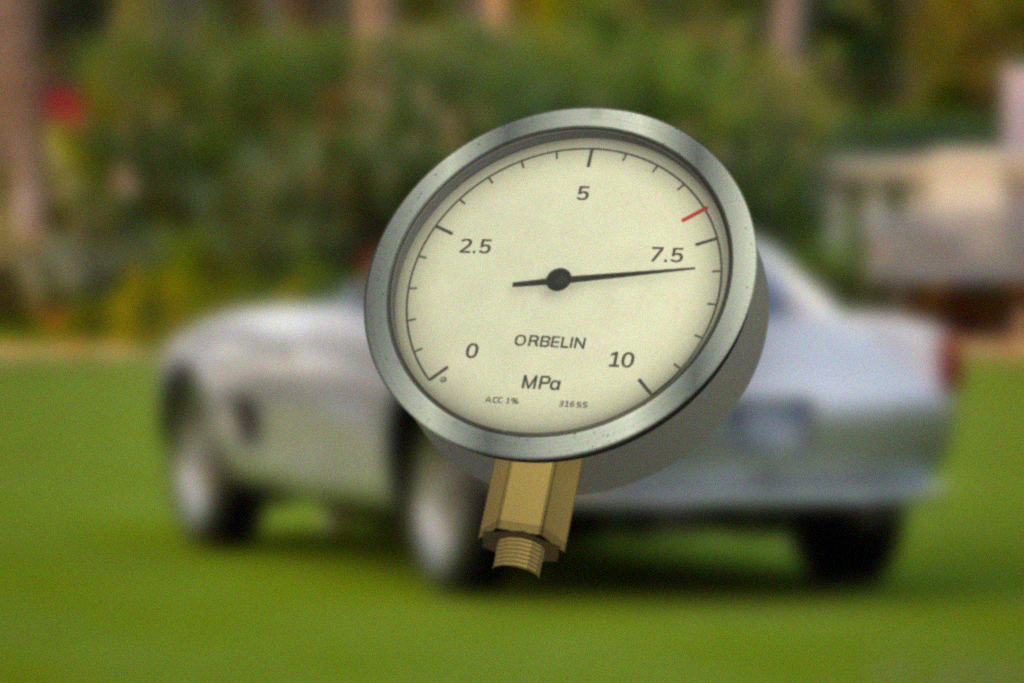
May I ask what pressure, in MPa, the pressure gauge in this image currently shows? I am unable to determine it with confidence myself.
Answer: 8 MPa
